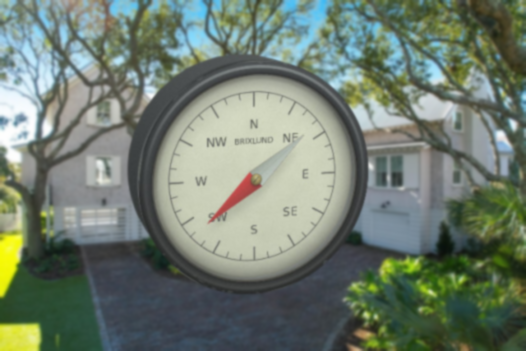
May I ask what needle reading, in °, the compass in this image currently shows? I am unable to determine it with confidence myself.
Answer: 230 °
